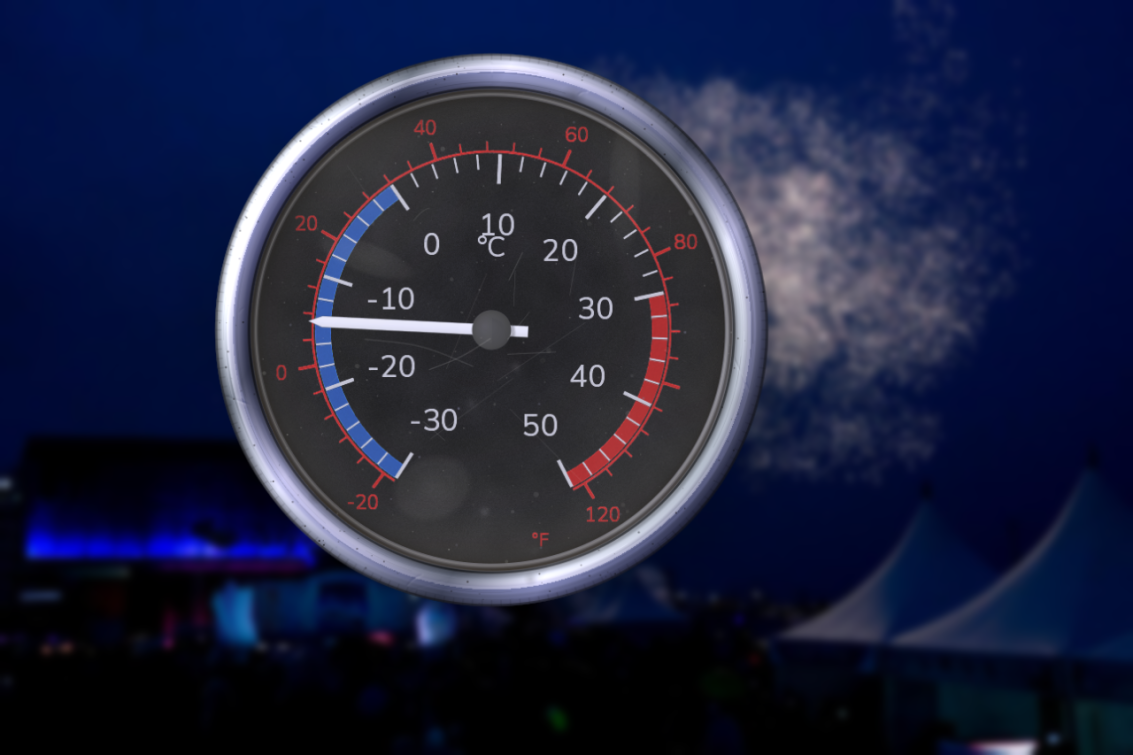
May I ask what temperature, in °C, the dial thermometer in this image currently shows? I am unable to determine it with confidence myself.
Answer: -14 °C
